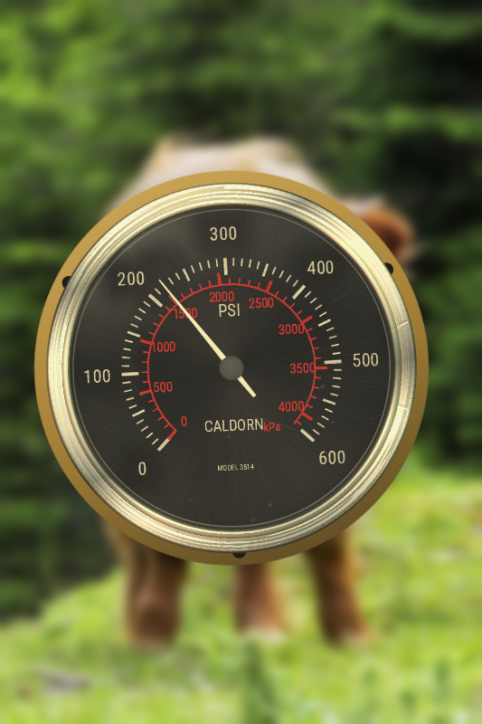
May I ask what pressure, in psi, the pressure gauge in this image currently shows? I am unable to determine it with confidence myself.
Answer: 220 psi
